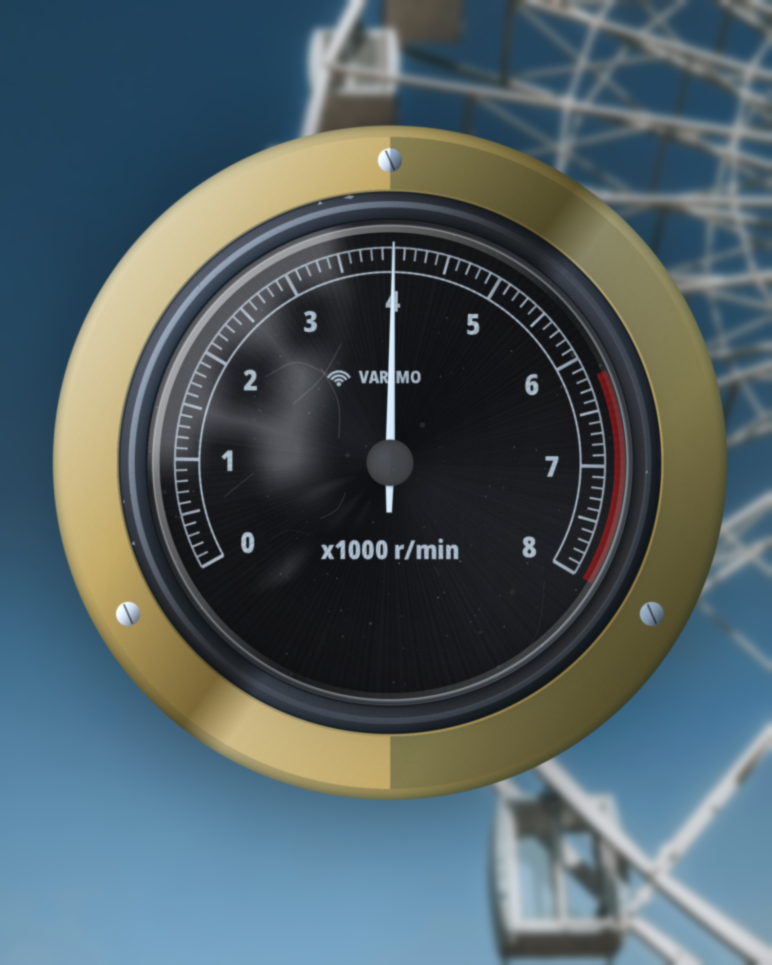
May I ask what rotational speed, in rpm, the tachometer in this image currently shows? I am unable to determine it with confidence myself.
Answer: 4000 rpm
